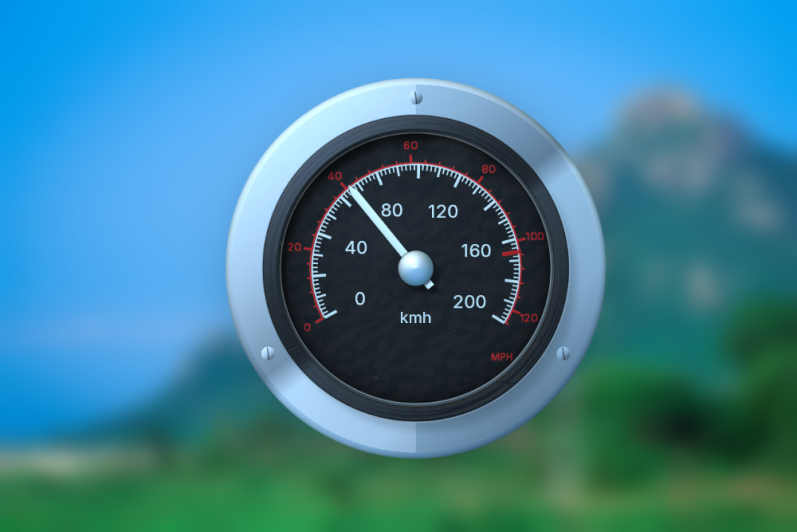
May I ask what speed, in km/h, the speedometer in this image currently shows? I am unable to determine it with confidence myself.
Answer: 66 km/h
